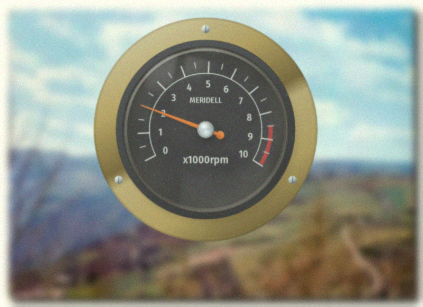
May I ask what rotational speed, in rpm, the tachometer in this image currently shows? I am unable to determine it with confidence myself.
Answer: 2000 rpm
